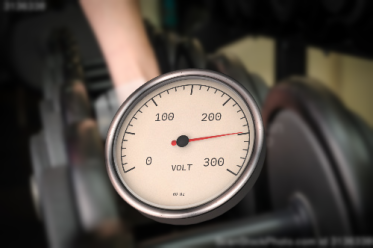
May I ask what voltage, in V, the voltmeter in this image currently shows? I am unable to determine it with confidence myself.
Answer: 250 V
